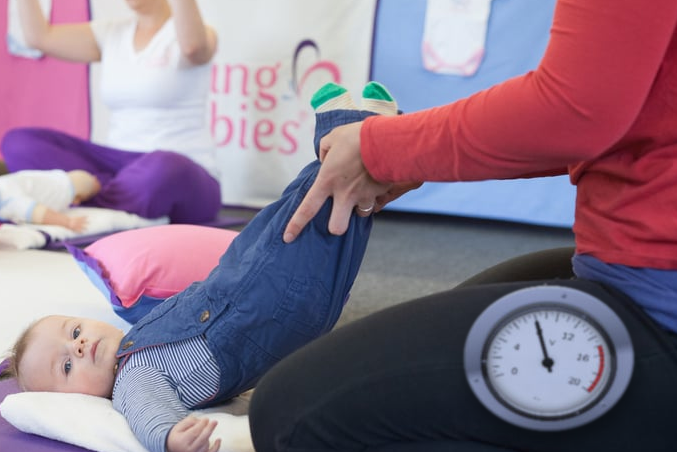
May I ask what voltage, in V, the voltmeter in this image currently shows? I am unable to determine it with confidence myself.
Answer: 8 V
